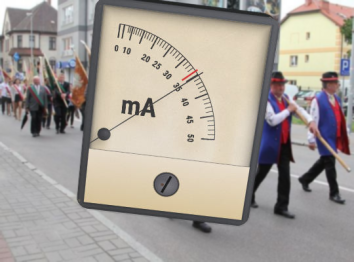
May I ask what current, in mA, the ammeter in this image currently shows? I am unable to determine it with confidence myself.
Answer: 35 mA
